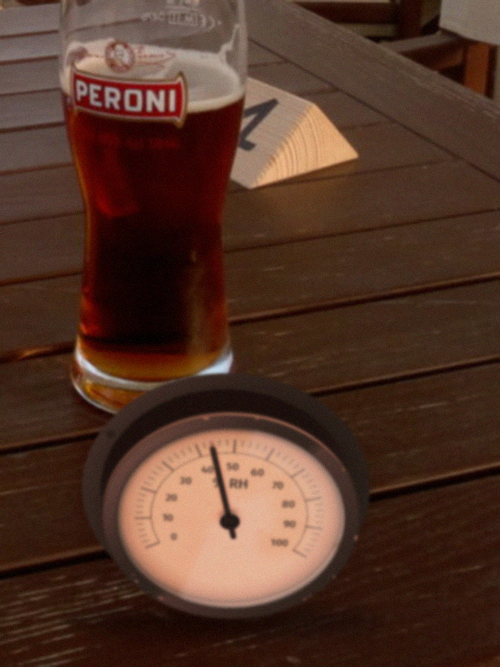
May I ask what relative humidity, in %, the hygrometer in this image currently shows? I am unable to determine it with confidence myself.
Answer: 44 %
